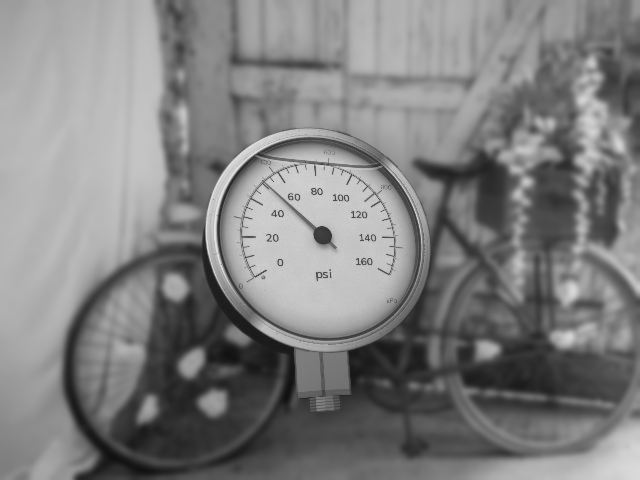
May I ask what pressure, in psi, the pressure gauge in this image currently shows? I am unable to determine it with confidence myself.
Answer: 50 psi
